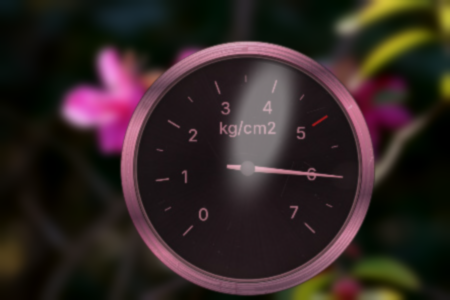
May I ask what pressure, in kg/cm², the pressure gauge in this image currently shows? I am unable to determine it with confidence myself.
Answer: 6 kg/cm²
